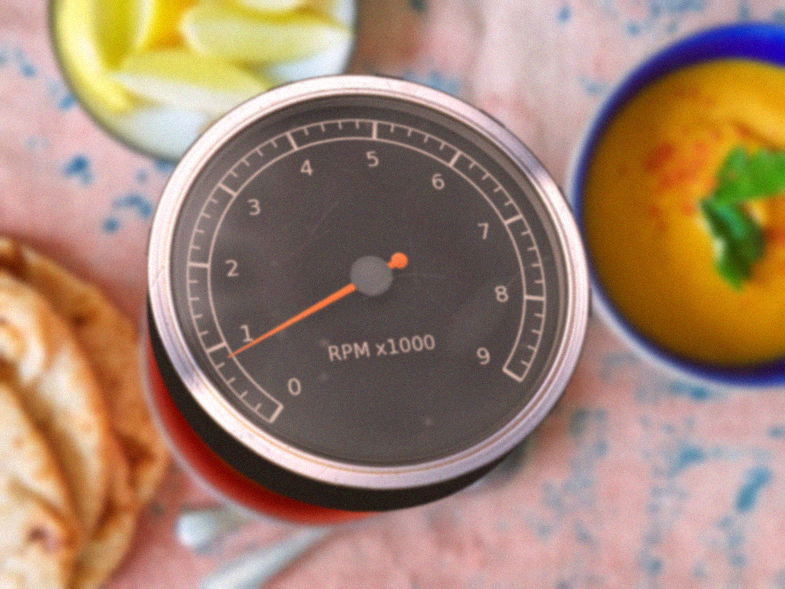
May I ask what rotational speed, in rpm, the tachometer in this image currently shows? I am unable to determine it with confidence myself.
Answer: 800 rpm
